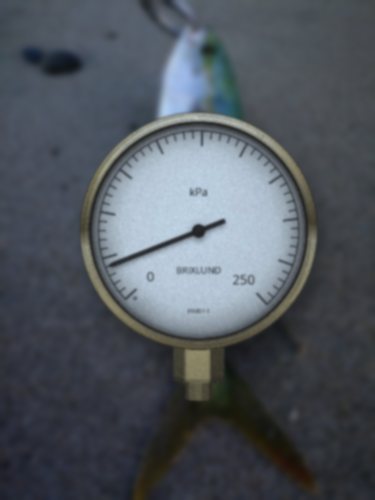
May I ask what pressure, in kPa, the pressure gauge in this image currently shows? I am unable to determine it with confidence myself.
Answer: 20 kPa
